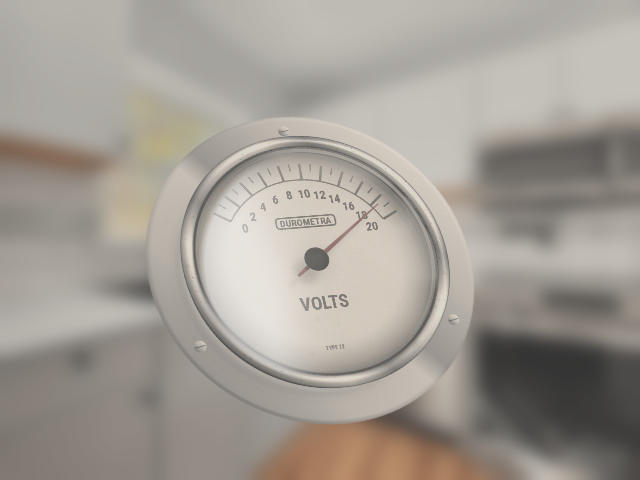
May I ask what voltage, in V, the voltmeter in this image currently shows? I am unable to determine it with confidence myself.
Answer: 18.5 V
